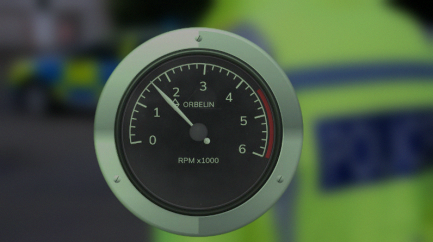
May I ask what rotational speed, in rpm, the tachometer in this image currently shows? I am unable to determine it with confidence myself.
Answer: 1600 rpm
